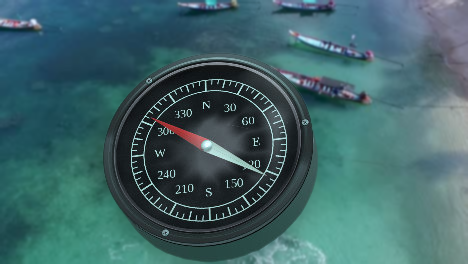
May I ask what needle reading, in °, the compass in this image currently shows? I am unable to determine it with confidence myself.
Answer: 305 °
